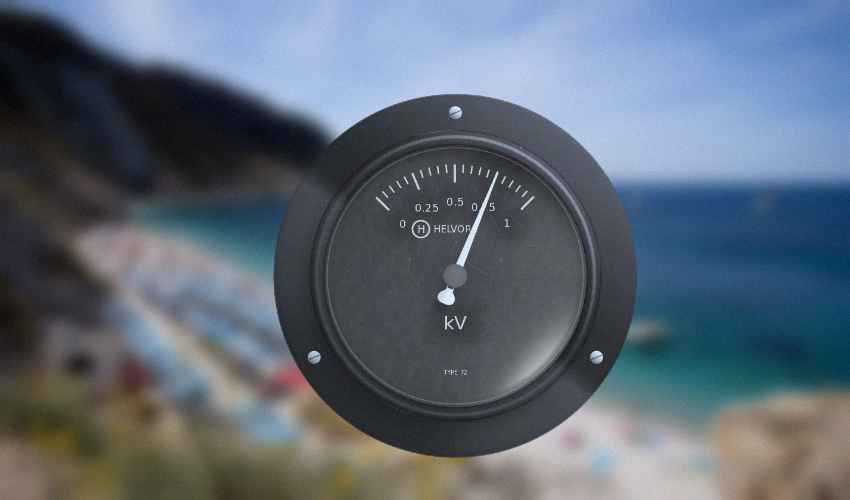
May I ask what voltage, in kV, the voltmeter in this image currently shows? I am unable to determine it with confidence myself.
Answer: 0.75 kV
